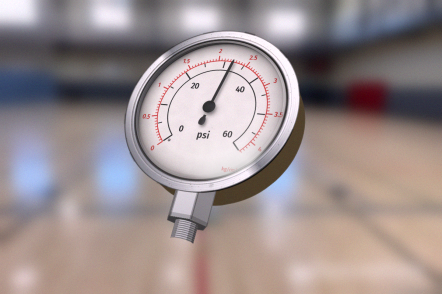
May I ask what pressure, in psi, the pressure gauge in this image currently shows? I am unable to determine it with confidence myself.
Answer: 32.5 psi
